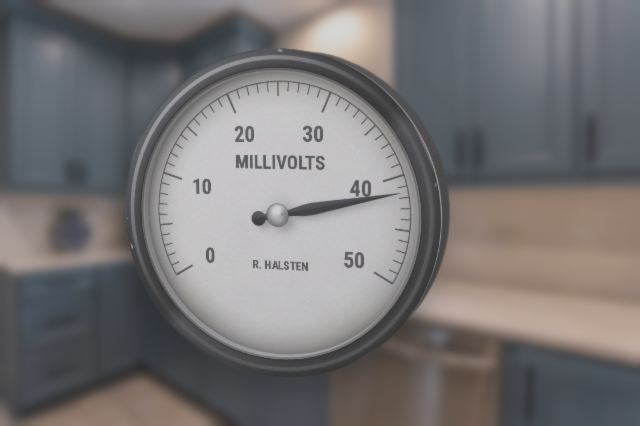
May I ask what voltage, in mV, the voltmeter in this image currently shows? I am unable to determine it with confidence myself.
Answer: 41.5 mV
